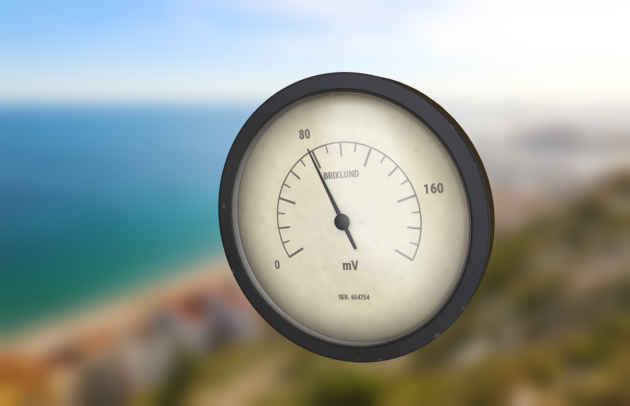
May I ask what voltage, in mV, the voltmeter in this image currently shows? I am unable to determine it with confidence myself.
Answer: 80 mV
